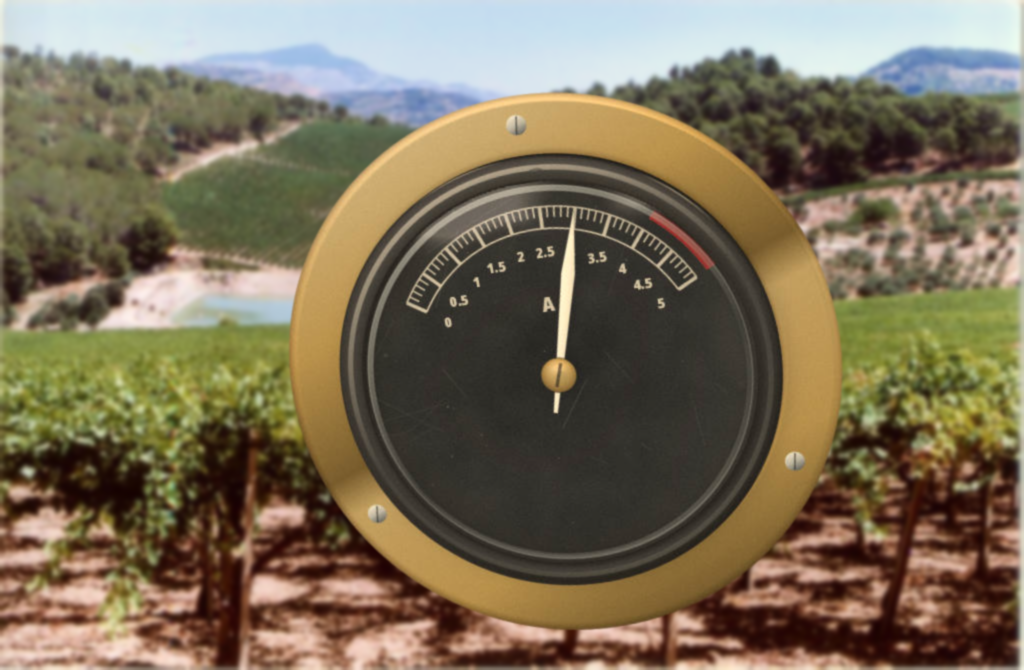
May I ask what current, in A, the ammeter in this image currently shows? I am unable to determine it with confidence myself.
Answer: 3 A
